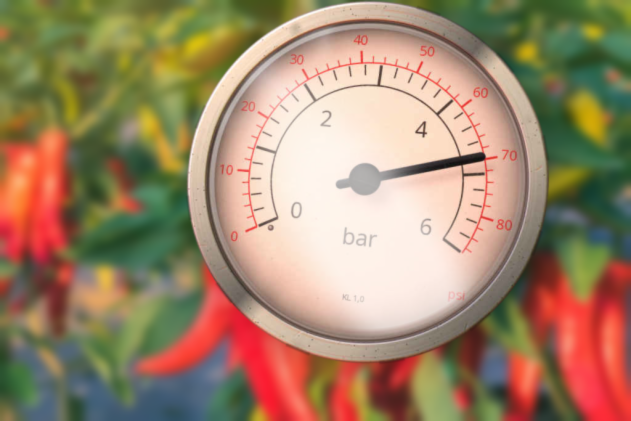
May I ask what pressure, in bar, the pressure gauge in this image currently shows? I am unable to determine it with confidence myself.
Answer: 4.8 bar
